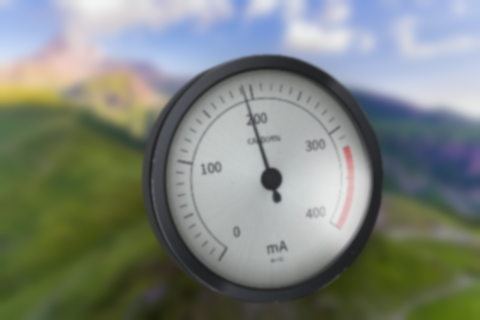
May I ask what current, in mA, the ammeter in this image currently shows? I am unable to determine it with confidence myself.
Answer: 190 mA
